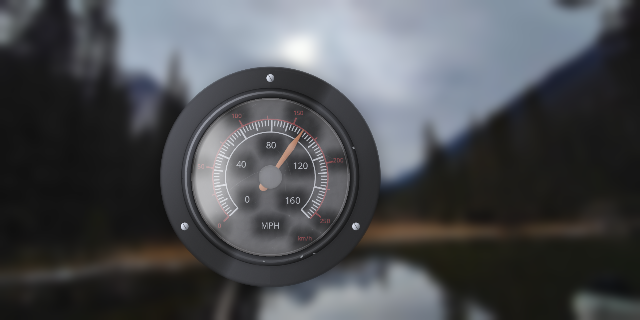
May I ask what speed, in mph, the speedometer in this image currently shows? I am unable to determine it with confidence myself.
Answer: 100 mph
